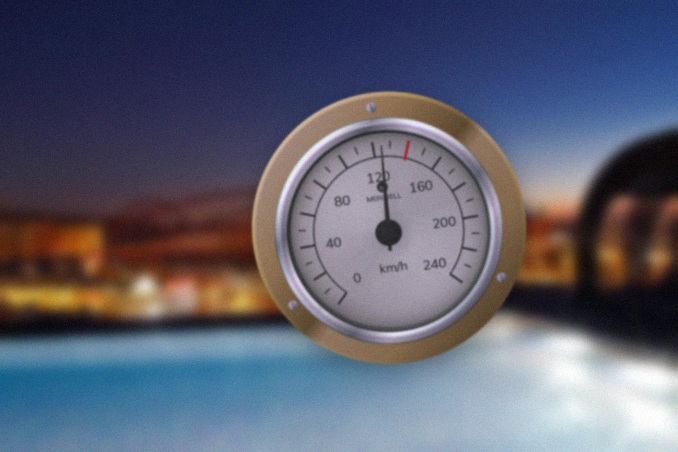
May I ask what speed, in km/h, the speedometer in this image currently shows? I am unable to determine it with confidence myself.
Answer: 125 km/h
